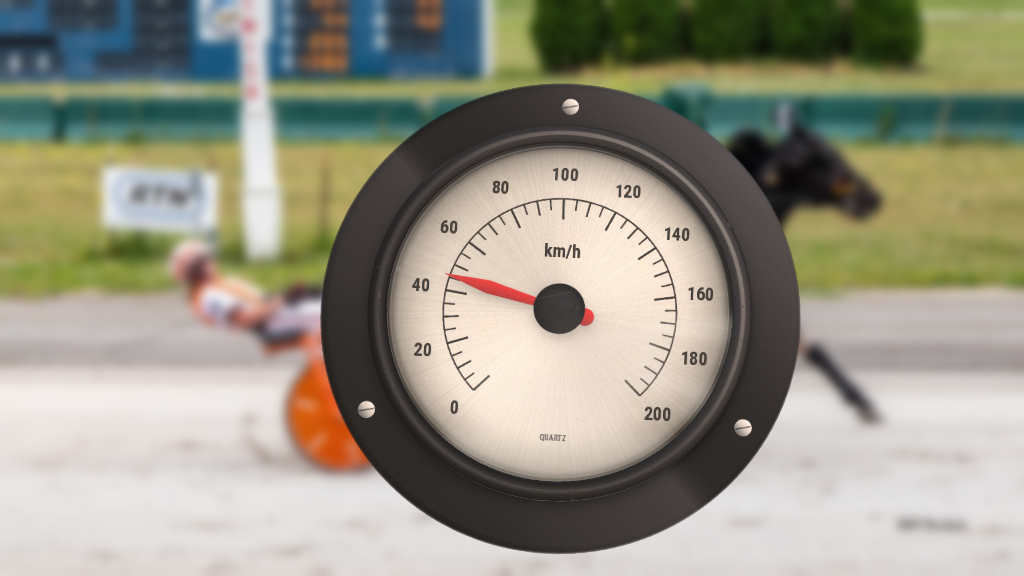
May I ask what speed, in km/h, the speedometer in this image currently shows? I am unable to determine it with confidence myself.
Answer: 45 km/h
